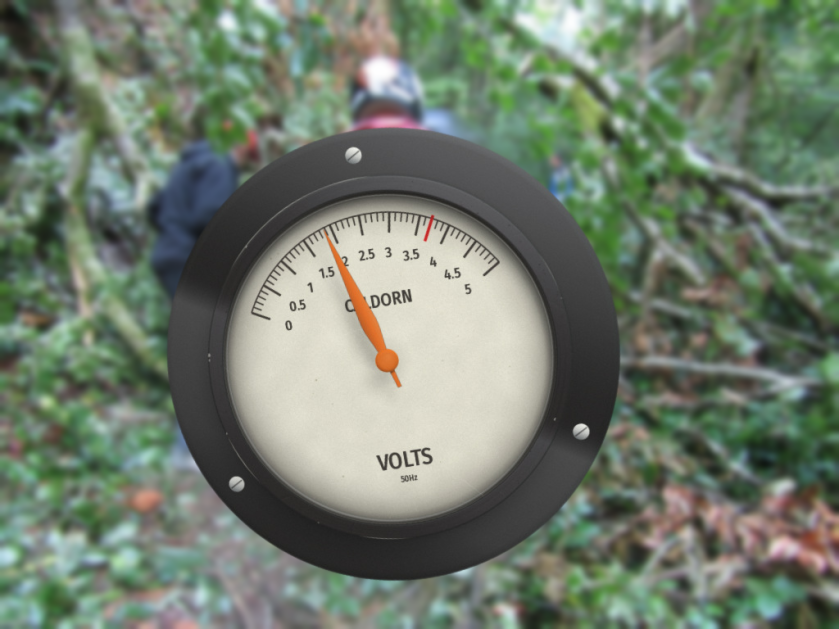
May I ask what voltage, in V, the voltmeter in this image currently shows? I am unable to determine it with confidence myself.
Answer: 1.9 V
